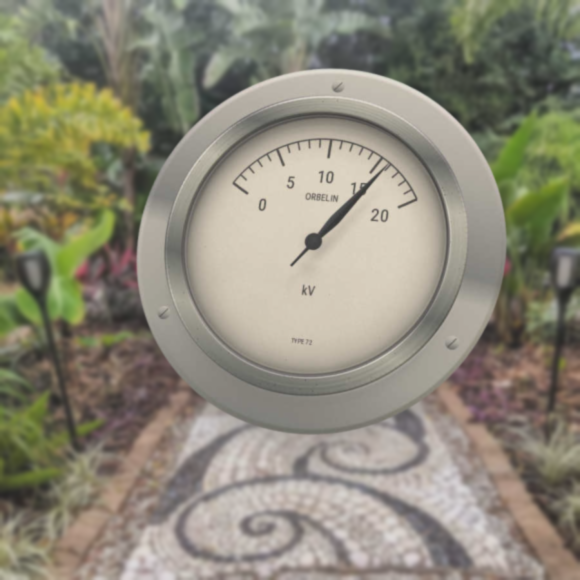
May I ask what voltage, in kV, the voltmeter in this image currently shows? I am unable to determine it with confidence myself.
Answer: 16 kV
